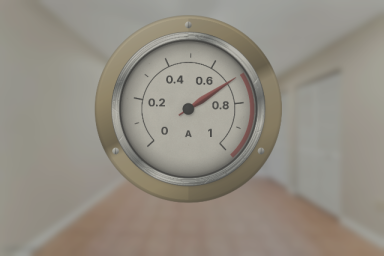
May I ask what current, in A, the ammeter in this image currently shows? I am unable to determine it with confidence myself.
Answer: 0.7 A
